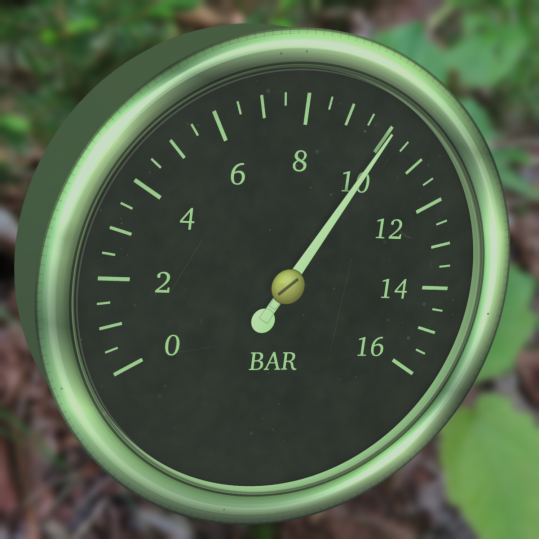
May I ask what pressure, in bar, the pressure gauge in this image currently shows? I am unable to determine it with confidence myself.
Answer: 10 bar
